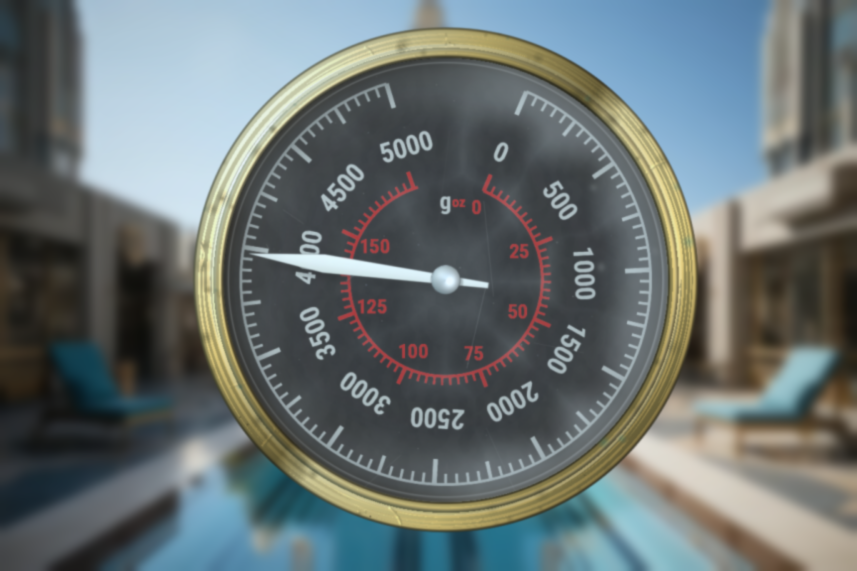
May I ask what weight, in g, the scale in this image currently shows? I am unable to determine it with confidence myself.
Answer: 3975 g
